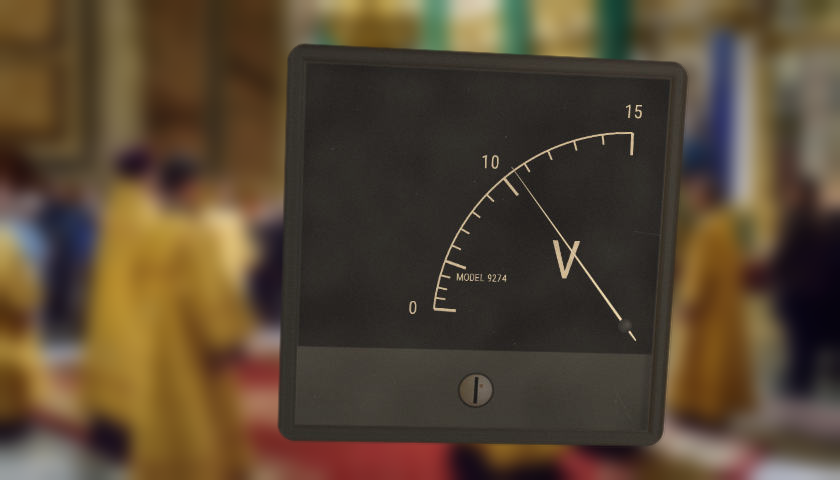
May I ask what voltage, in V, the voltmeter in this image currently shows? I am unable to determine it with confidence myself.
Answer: 10.5 V
